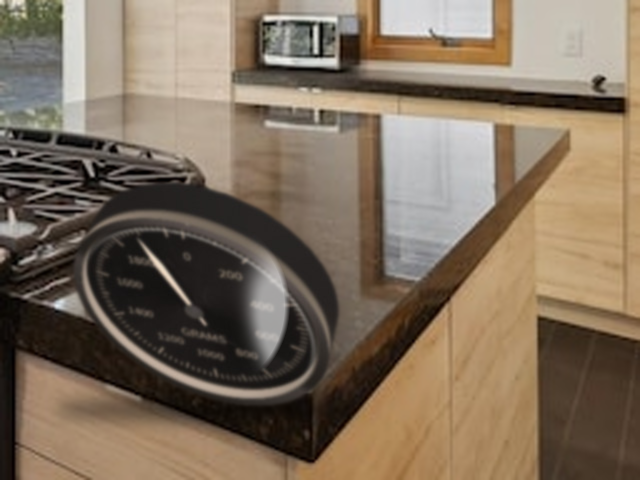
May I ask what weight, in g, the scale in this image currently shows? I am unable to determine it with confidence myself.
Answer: 1900 g
